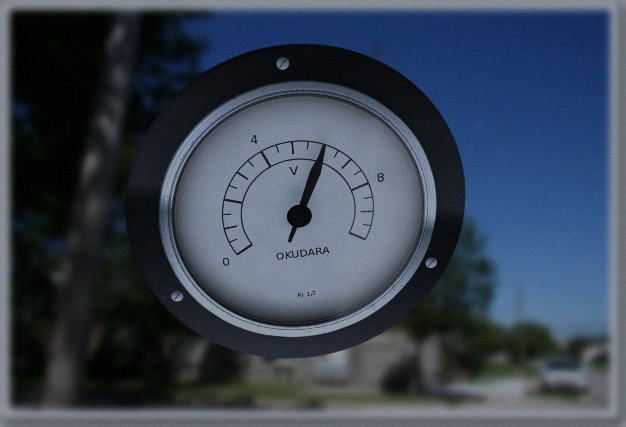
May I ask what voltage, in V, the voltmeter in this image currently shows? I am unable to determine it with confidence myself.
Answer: 6 V
